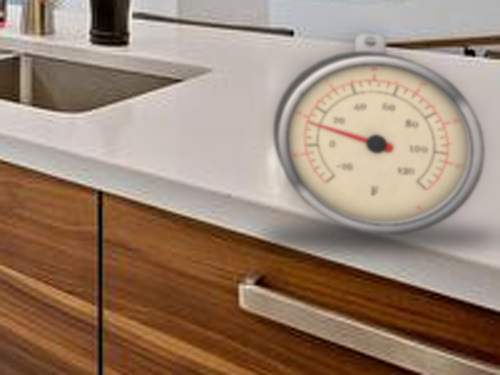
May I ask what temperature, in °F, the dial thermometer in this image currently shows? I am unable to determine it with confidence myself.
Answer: 12 °F
